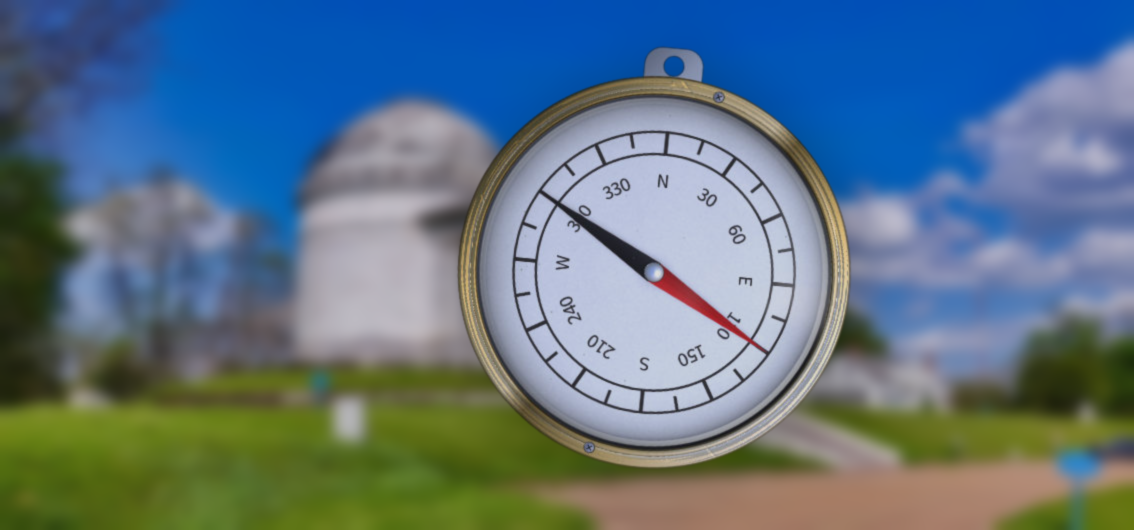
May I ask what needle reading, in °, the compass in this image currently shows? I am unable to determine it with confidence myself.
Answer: 120 °
